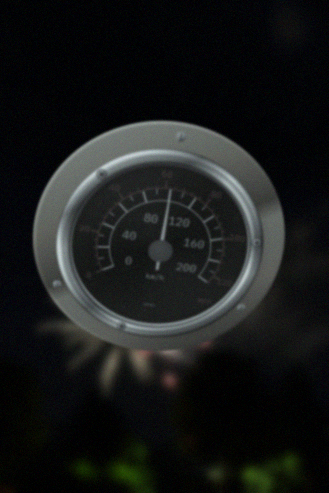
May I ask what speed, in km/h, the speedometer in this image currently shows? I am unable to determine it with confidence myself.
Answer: 100 km/h
